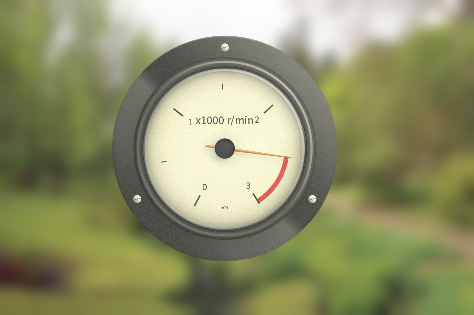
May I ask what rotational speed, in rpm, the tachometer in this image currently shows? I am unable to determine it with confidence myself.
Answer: 2500 rpm
